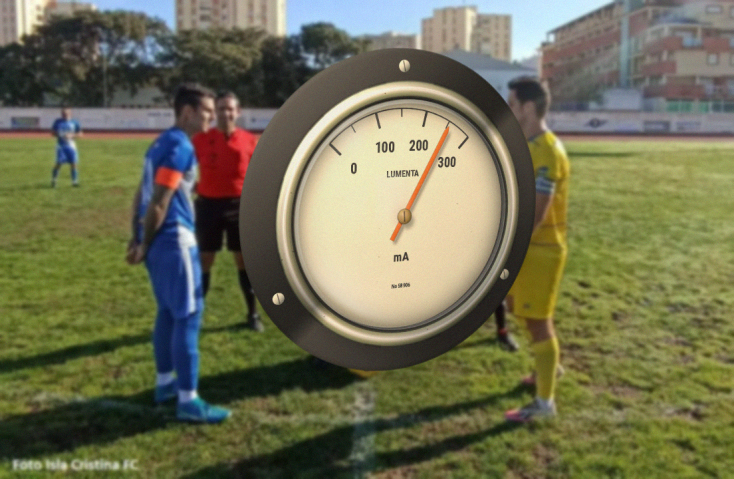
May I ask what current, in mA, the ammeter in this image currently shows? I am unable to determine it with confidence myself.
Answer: 250 mA
